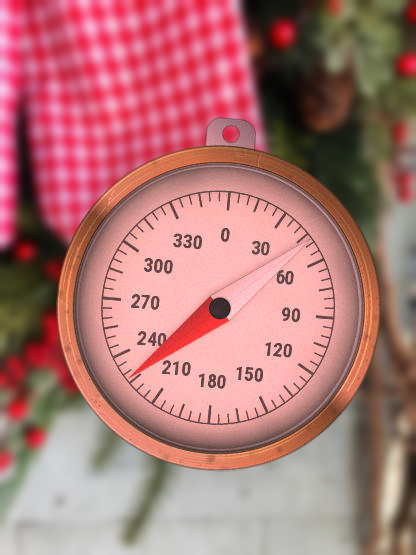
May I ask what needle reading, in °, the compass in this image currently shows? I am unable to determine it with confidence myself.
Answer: 227.5 °
